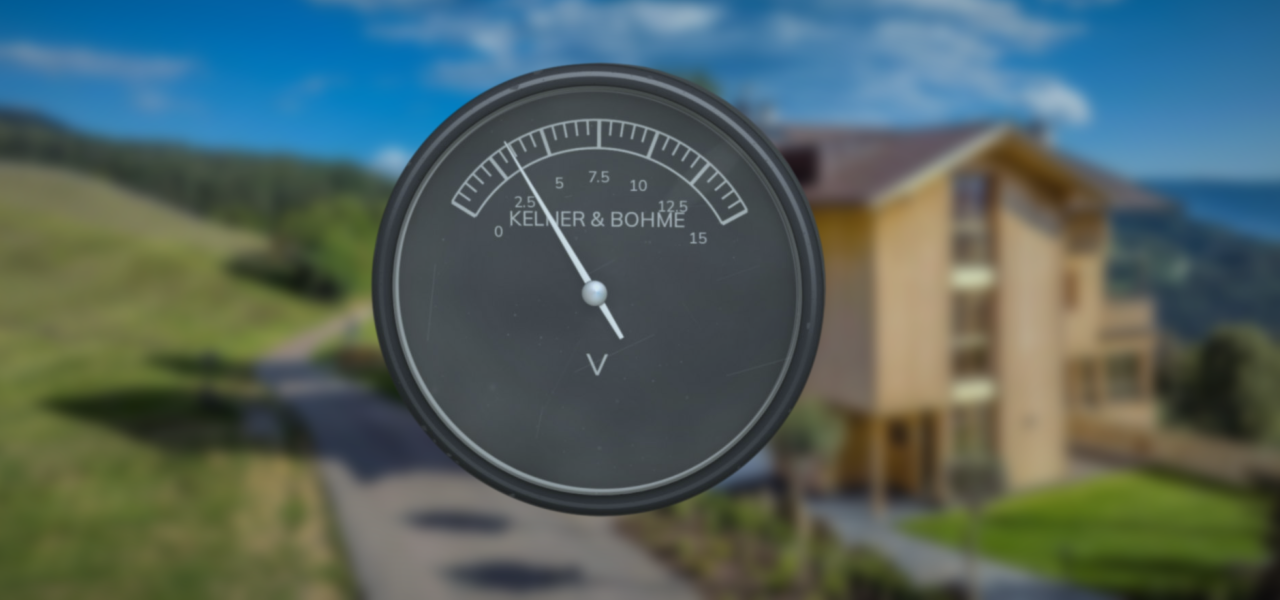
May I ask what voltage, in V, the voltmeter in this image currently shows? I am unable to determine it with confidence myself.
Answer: 3.5 V
